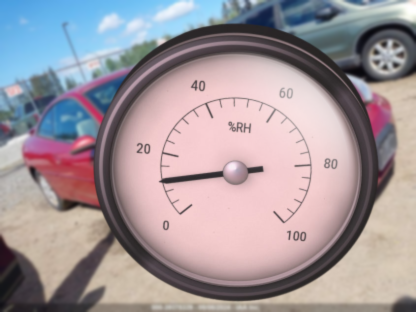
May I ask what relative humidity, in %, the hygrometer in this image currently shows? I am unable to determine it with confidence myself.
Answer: 12 %
